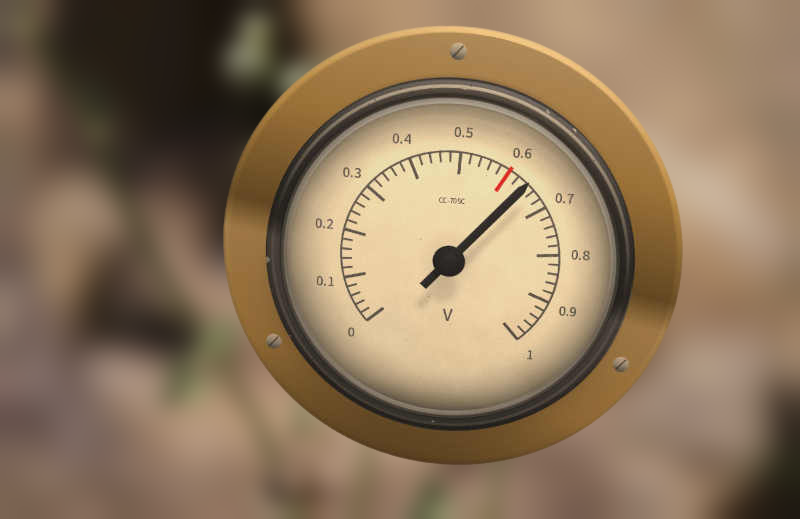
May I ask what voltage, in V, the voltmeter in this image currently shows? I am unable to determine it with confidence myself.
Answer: 0.64 V
